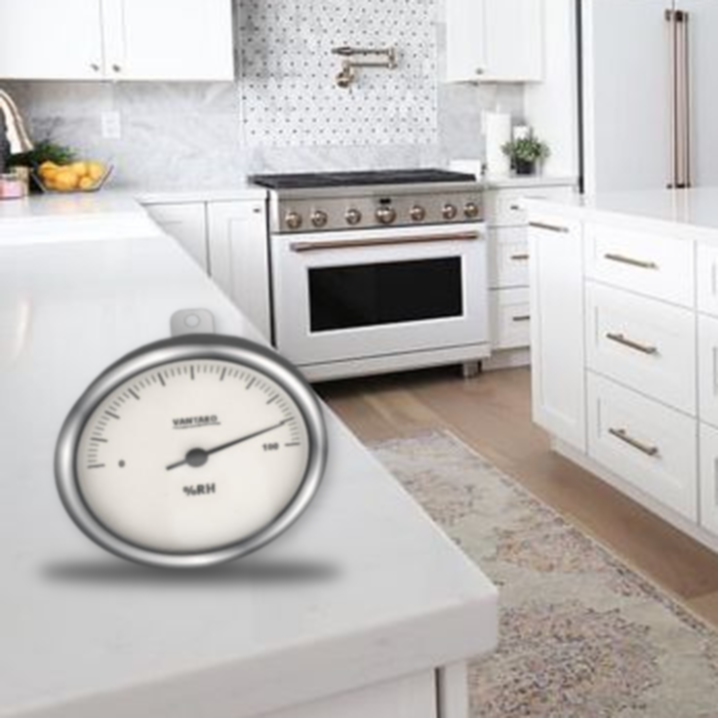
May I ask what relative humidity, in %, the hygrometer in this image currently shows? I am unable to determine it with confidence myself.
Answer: 90 %
